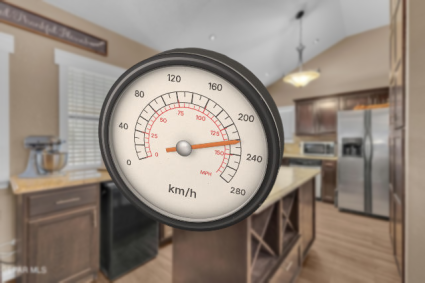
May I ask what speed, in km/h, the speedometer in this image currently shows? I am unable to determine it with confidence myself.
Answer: 220 km/h
